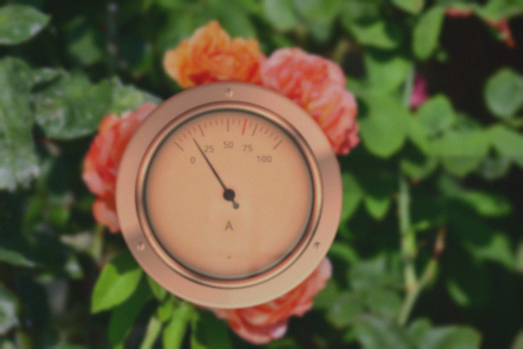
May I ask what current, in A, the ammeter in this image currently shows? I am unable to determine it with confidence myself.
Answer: 15 A
